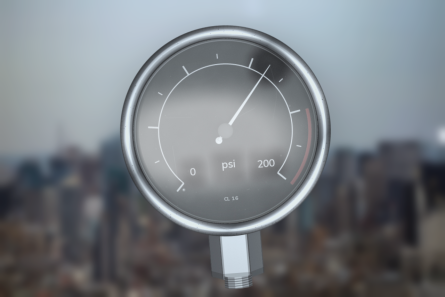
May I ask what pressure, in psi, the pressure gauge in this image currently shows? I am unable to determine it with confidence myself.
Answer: 130 psi
